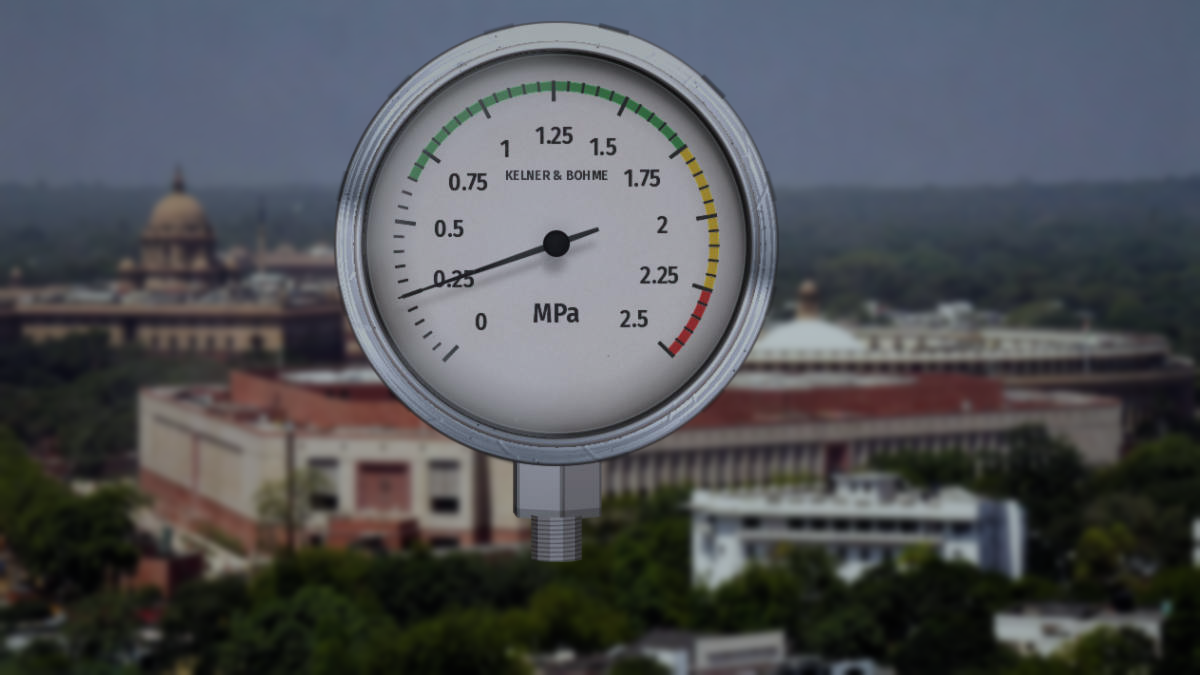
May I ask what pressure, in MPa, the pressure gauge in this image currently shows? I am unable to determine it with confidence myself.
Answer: 0.25 MPa
